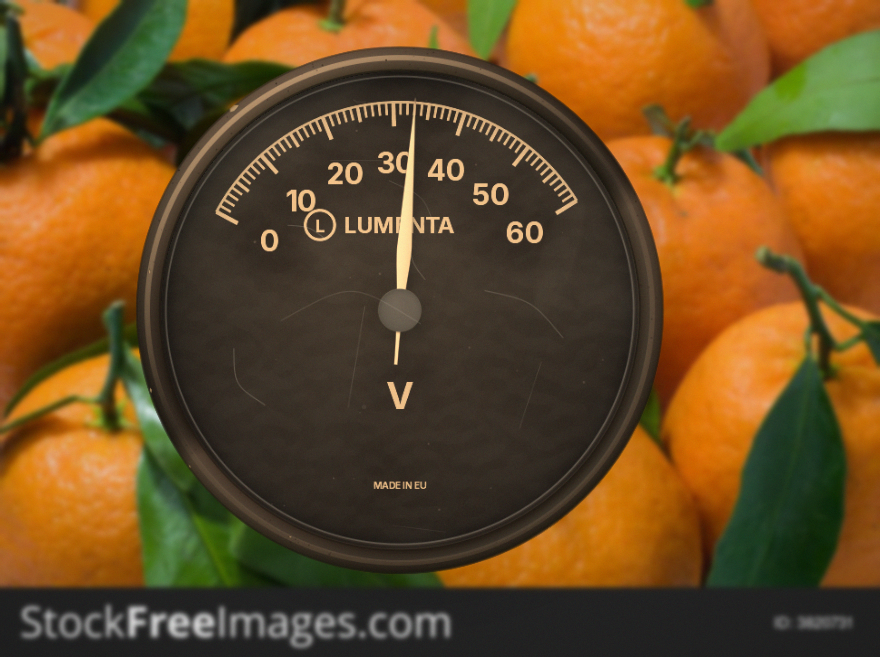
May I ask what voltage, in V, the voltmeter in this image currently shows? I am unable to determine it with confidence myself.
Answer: 33 V
